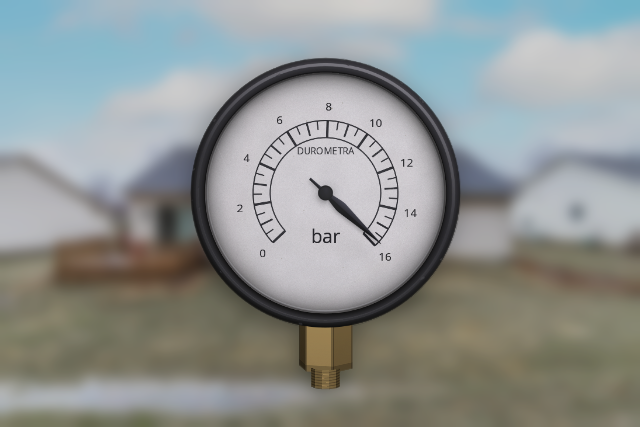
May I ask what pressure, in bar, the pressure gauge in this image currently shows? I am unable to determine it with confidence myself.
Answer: 15.75 bar
